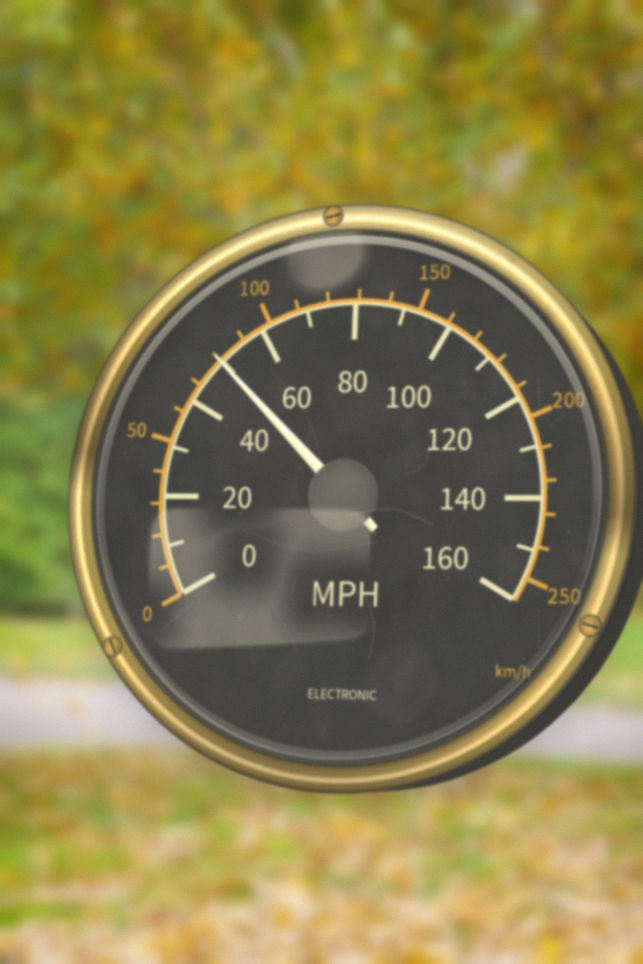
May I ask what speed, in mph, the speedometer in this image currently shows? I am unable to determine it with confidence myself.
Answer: 50 mph
